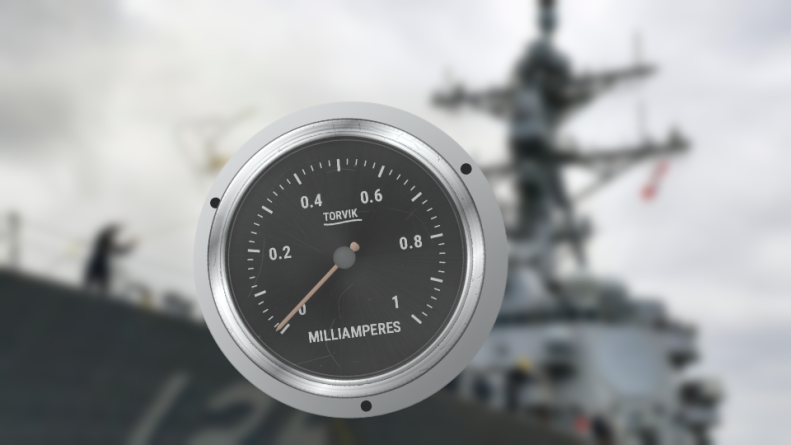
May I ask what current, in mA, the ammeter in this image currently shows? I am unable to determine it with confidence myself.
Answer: 0.01 mA
